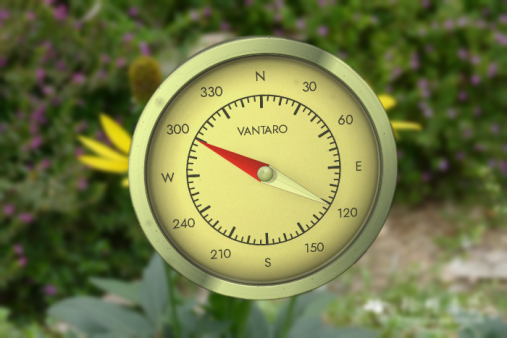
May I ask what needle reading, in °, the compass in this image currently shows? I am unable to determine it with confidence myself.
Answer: 300 °
